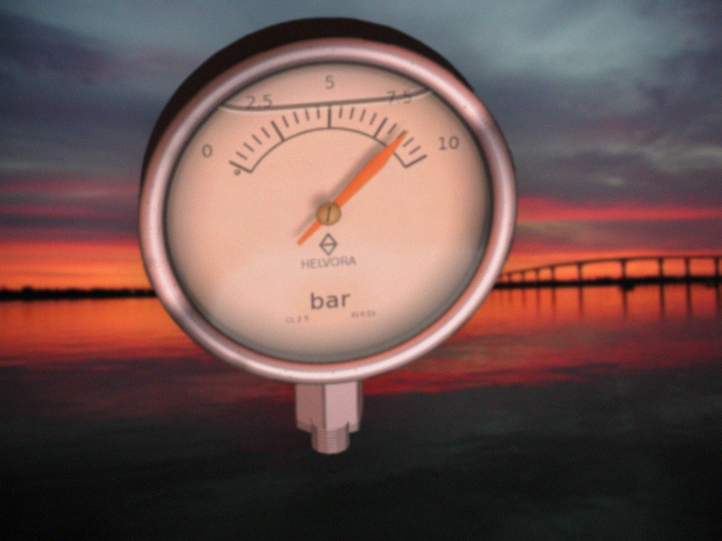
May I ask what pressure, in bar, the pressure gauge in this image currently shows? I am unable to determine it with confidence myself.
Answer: 8.5 bar
